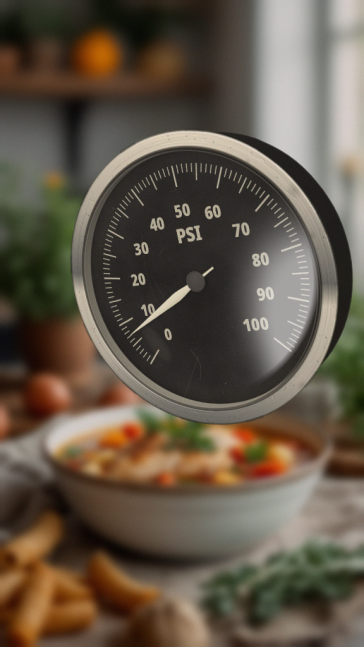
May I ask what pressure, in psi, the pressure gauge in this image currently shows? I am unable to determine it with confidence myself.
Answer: 7 psi
